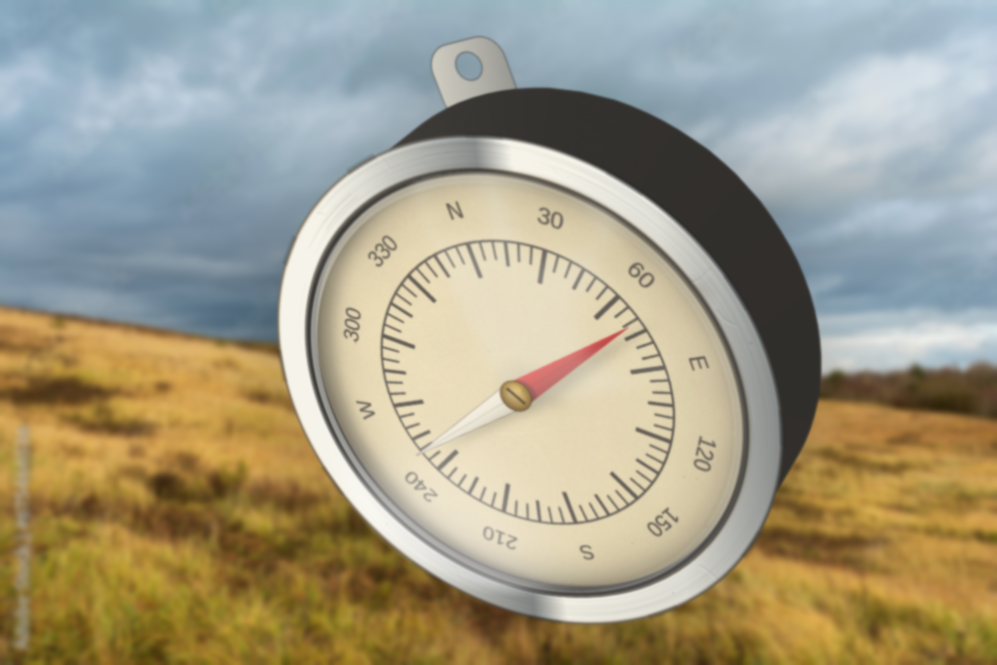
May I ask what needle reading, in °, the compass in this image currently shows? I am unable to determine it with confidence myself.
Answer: 70 °
